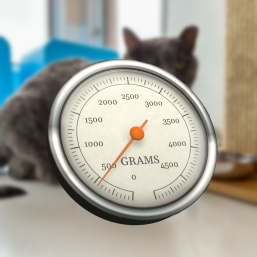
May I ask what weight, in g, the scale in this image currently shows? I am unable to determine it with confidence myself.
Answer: 450 g
